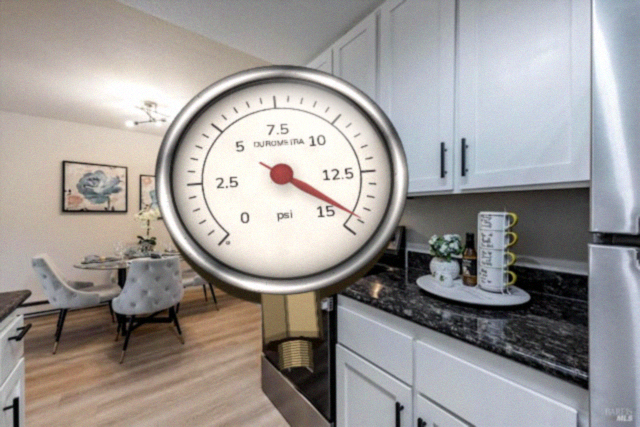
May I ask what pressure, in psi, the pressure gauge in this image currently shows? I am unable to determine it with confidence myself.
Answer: 14.5 psi
